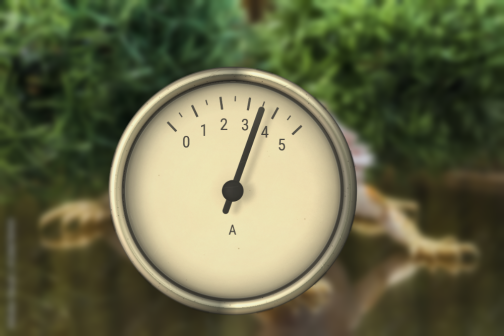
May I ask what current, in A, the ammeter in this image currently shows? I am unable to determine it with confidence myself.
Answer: 3.5 A
